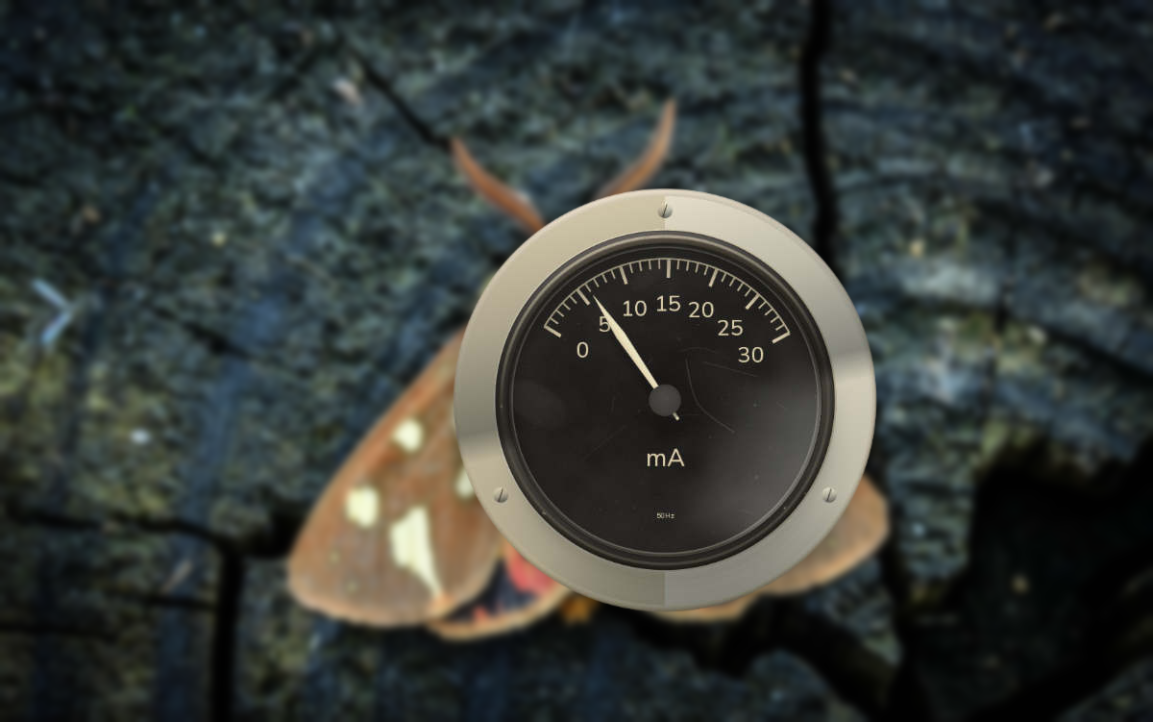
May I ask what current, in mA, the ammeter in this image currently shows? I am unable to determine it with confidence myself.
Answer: 6 mA
